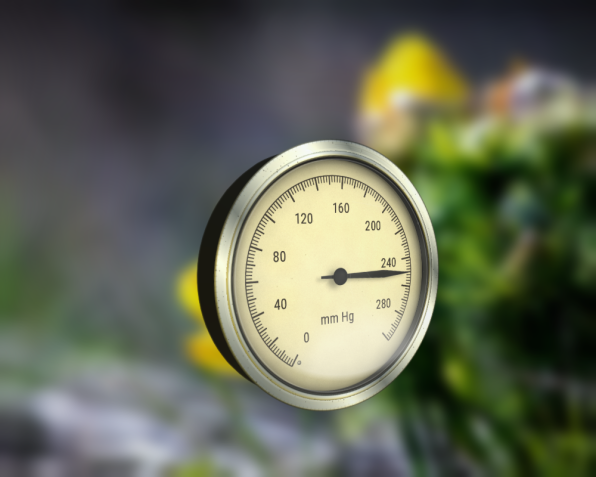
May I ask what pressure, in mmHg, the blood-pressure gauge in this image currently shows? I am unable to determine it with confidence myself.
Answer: 250 mmHg
